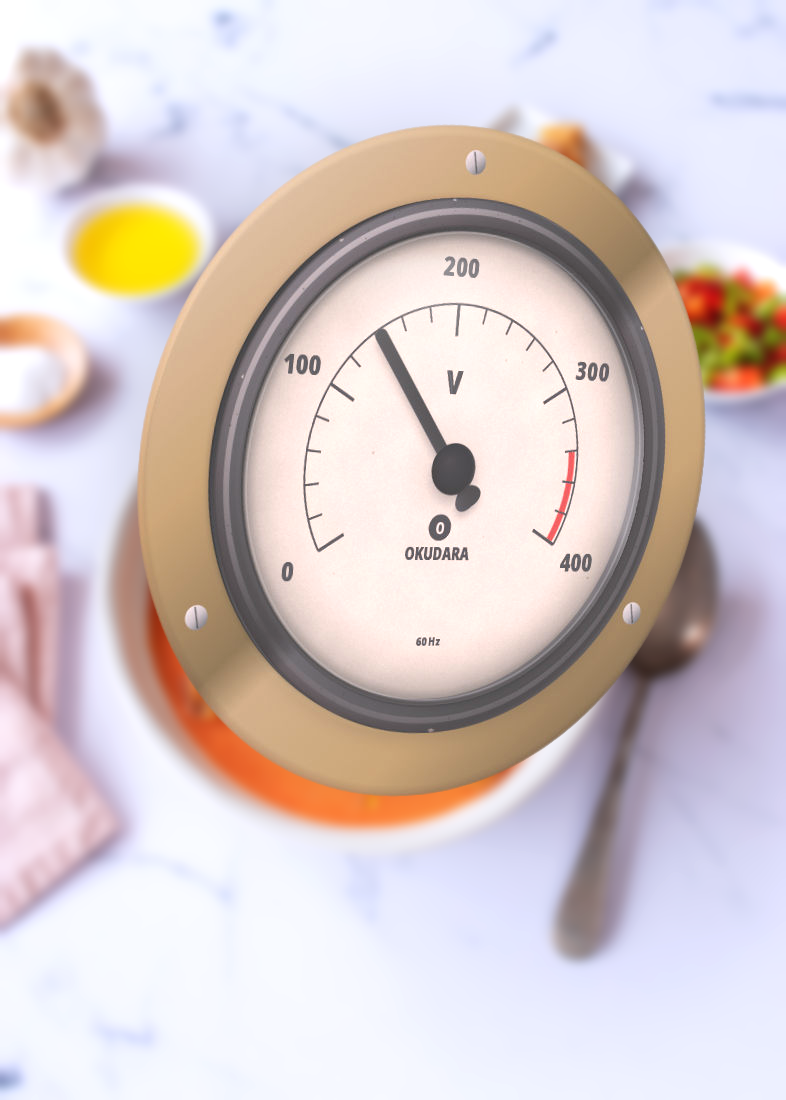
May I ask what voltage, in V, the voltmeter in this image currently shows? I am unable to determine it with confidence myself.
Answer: 140 V
